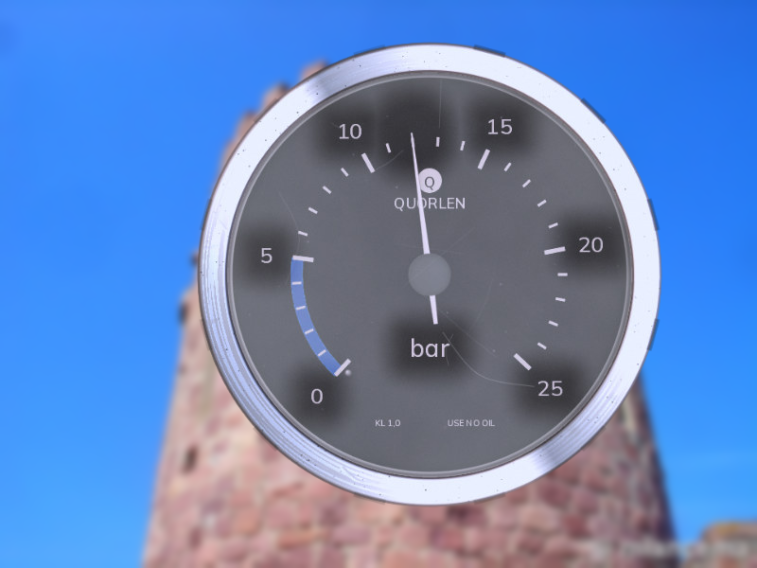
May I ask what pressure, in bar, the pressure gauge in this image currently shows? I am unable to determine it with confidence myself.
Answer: 12 bar
